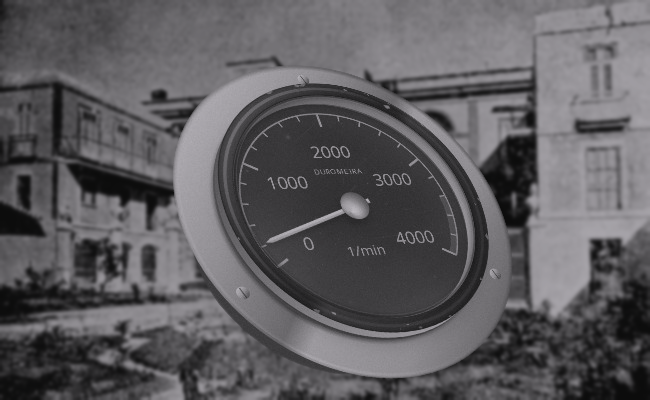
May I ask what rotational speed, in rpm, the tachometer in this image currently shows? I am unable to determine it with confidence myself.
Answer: 200 rpm
